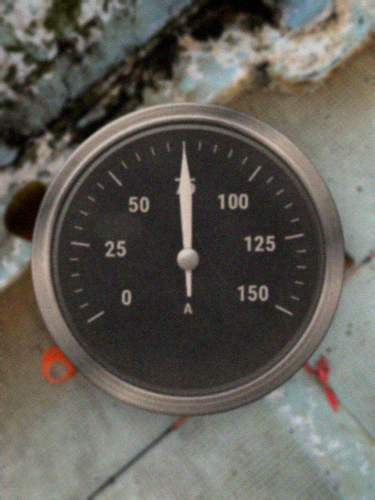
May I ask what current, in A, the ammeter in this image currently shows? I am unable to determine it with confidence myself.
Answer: 75 A
